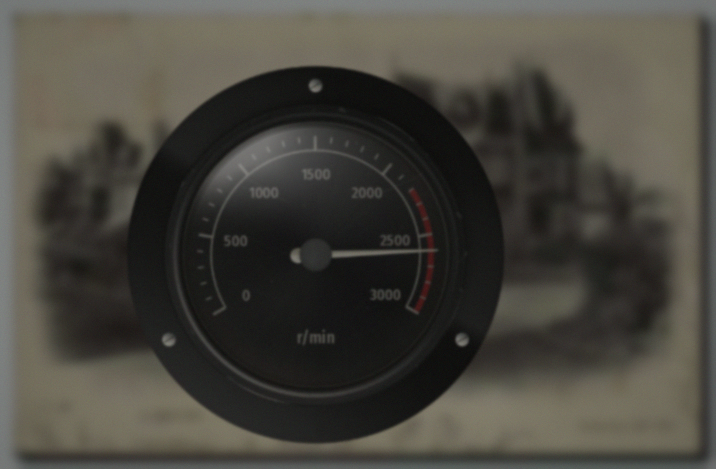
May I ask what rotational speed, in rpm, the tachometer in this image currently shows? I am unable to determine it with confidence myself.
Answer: 2600 rpm
